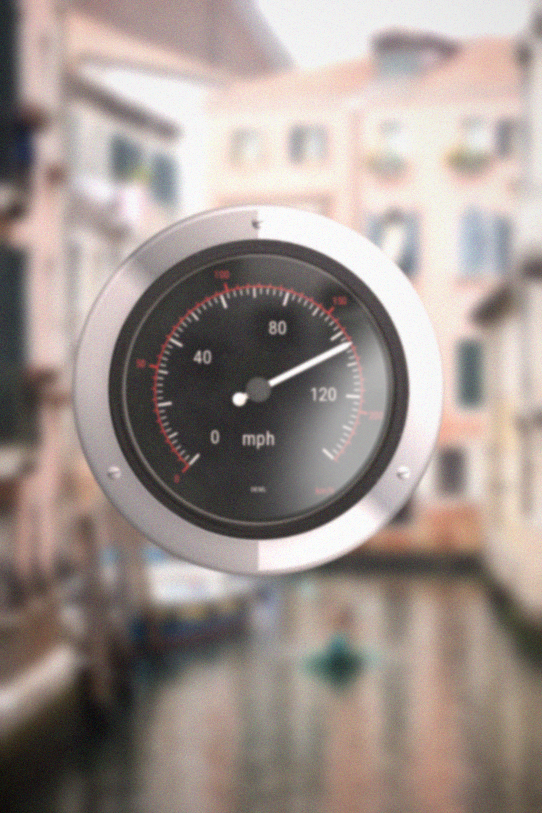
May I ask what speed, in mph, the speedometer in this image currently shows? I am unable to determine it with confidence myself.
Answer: 104 mph
